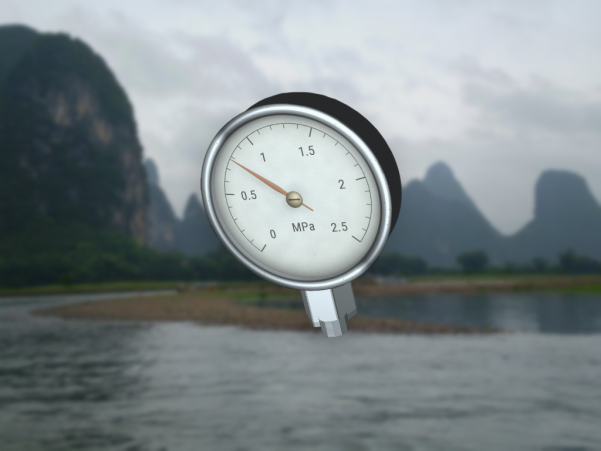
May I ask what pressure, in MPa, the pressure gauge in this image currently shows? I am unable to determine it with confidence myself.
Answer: 0.8 MPa
